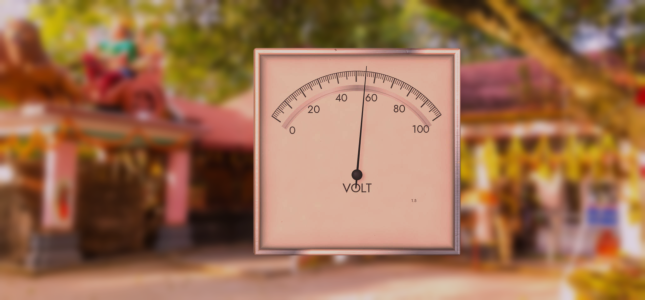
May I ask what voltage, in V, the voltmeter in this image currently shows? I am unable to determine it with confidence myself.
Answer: 55 V
